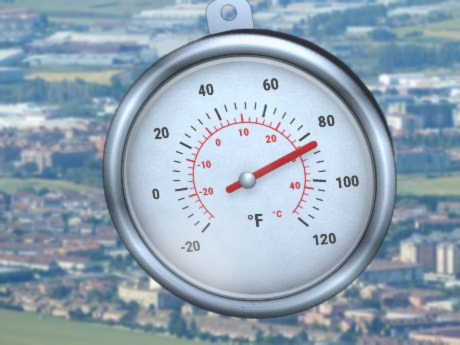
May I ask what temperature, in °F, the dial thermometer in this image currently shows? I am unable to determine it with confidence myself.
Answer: 84 °F
